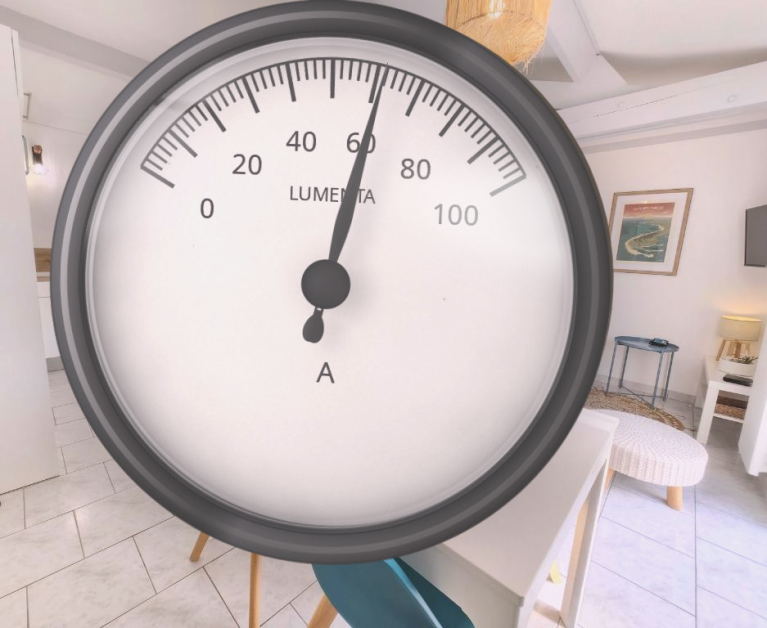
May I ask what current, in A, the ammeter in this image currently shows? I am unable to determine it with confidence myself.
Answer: 62 A
